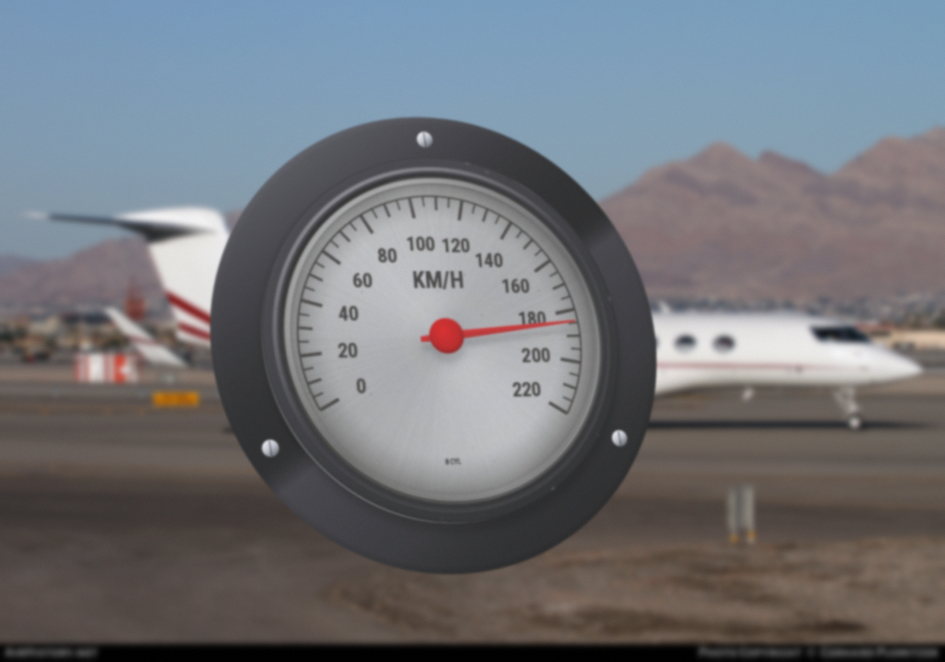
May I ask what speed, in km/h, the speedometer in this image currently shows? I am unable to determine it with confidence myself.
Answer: 185 km/h
